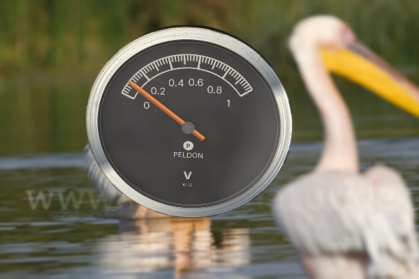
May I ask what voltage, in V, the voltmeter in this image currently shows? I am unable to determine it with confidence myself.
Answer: 0.1 V
